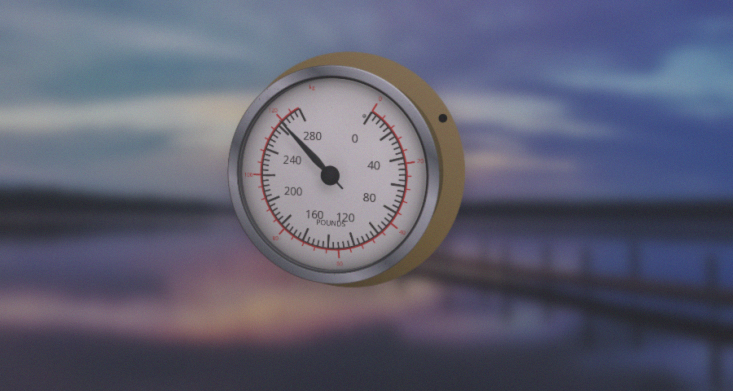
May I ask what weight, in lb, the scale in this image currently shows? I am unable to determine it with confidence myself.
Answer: 264 lb
